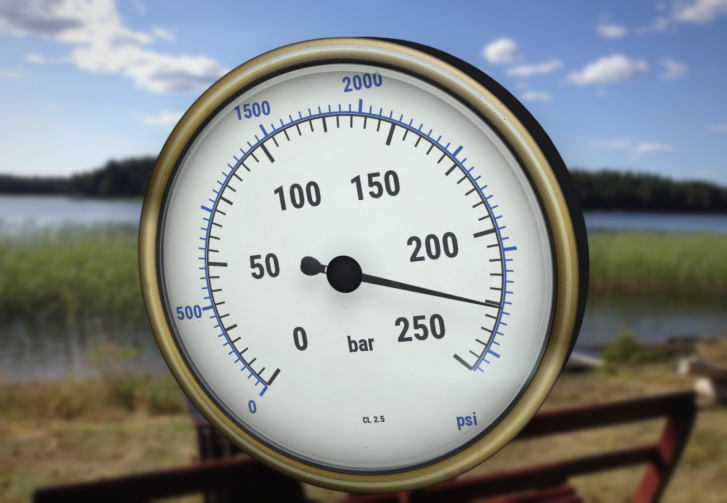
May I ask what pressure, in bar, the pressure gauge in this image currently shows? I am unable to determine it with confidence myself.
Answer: 225 bar
